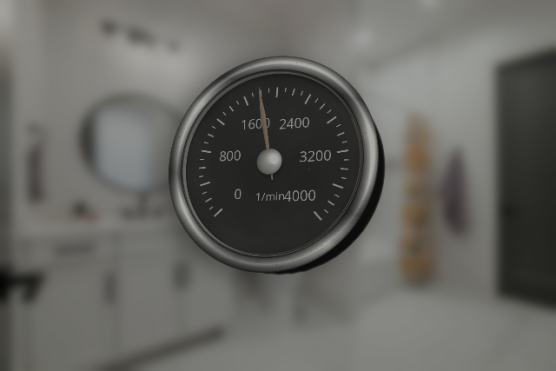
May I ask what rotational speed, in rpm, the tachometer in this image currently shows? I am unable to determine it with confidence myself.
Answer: 1800 rpm
